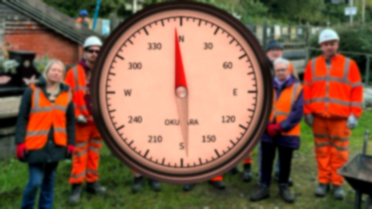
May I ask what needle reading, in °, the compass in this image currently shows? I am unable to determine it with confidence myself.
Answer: 355 °
